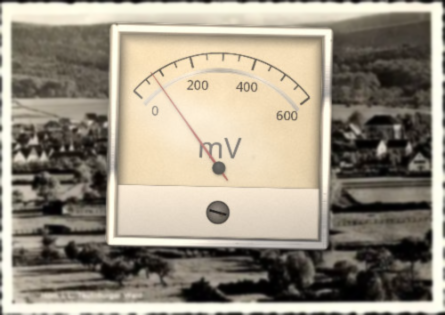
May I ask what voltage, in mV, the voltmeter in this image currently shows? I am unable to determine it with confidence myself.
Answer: 75 mV
